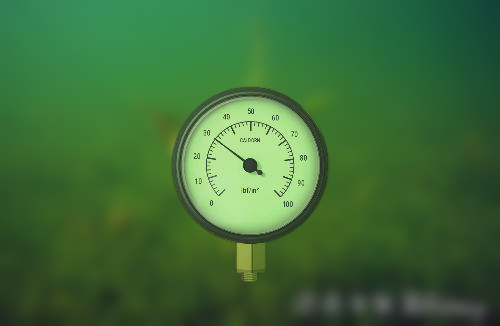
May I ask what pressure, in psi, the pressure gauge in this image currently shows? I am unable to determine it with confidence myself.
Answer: 30 psi
